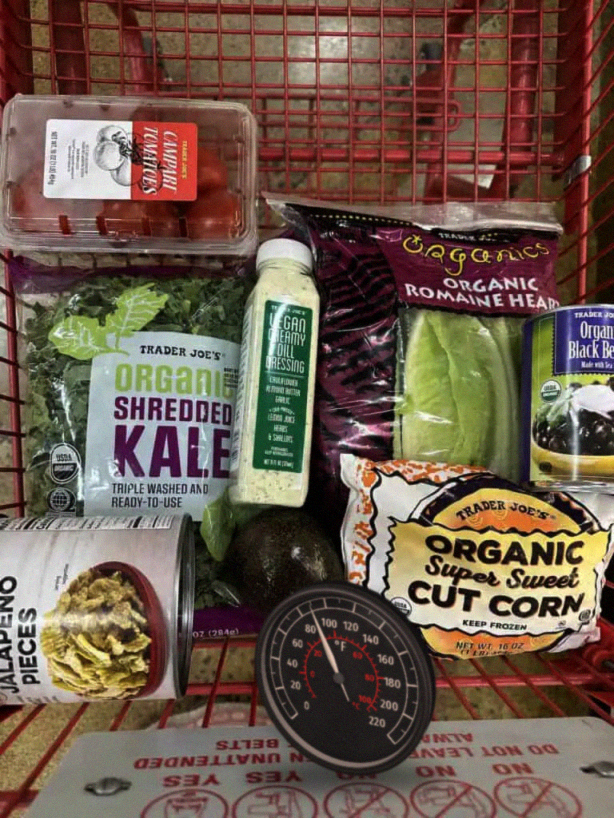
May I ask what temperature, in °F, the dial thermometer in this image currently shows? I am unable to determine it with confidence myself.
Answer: 90 °F
